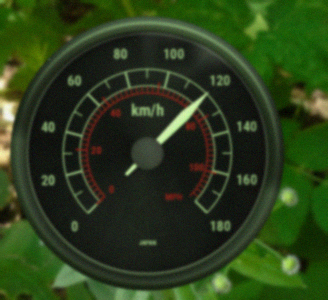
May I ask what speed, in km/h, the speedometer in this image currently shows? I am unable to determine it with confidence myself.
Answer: 120 km/h
